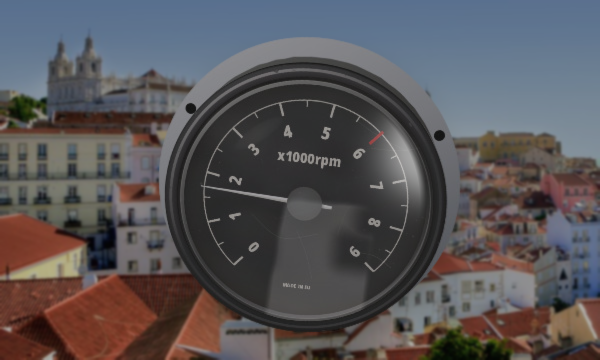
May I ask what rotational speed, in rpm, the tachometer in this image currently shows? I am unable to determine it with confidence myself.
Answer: 1750 rpm
